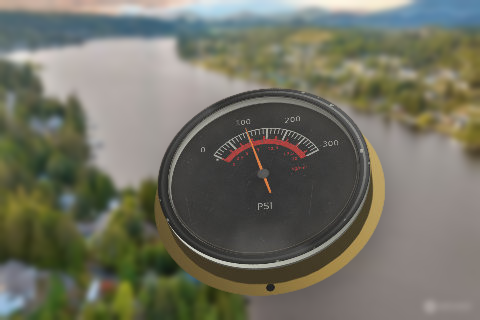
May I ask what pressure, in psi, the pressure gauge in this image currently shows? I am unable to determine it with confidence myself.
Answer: 100 psi
